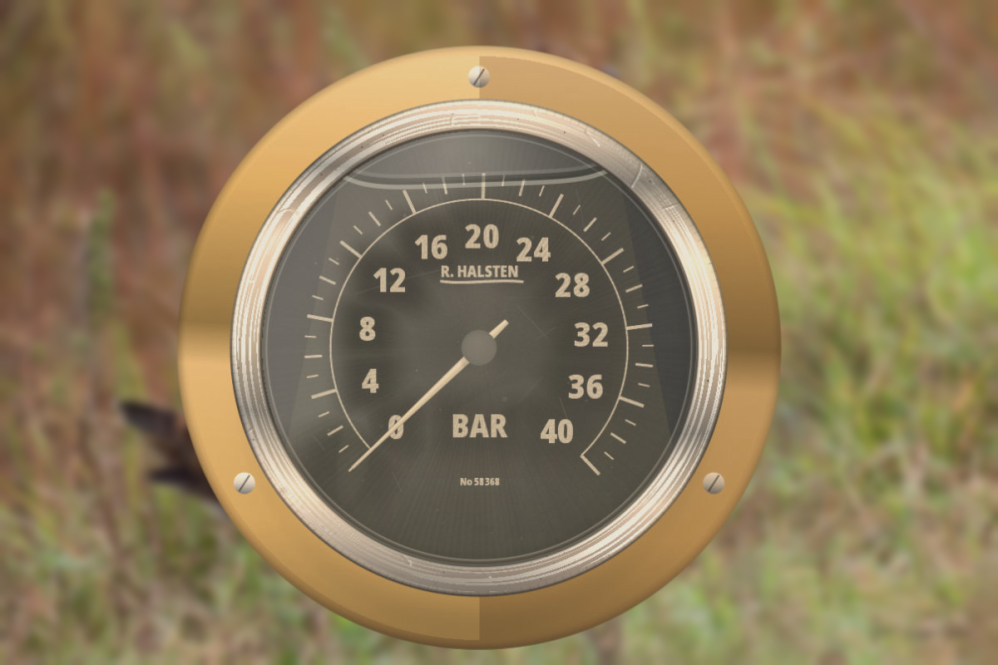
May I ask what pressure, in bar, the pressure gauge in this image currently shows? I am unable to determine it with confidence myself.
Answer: 0 bar
